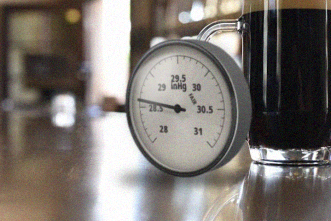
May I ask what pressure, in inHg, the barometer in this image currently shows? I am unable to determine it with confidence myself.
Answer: 28.6 inHg
